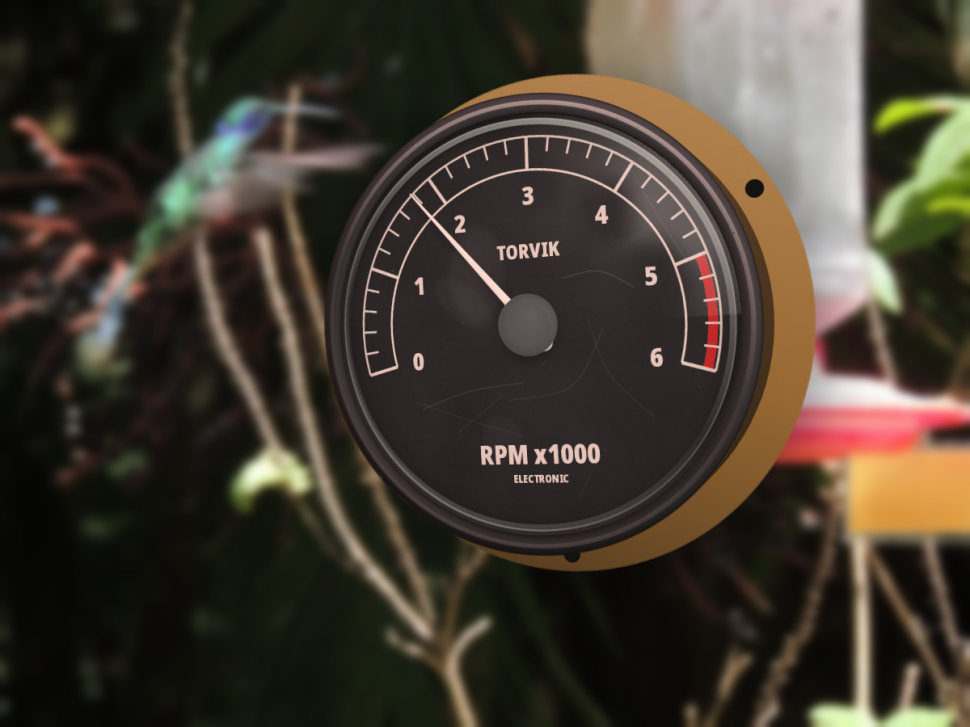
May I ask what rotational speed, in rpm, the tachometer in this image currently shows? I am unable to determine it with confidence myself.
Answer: 1800 rpm
